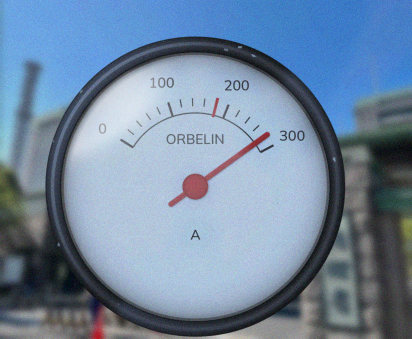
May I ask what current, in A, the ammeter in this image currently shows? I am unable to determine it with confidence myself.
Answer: 280 A
